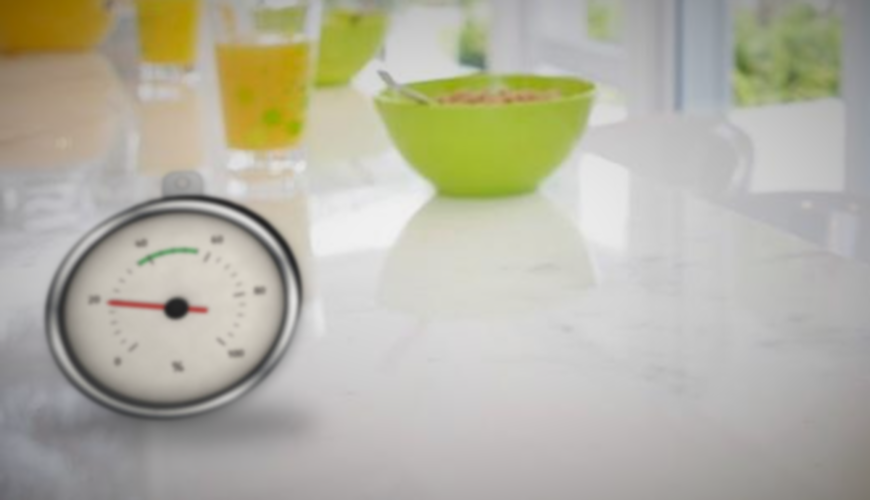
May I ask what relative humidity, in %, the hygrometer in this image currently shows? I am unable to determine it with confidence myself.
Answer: 20 %
